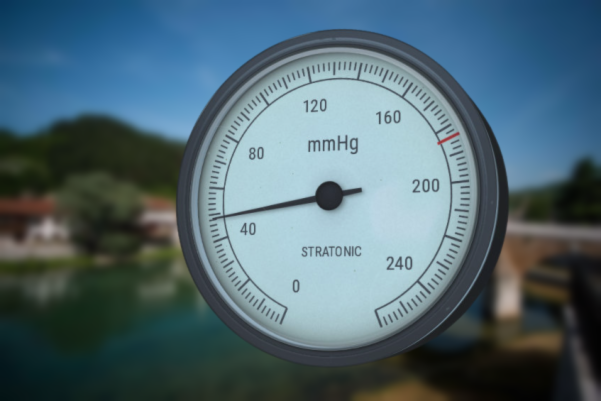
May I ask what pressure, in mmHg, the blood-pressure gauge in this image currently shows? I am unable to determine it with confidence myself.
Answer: 48 mmHg
